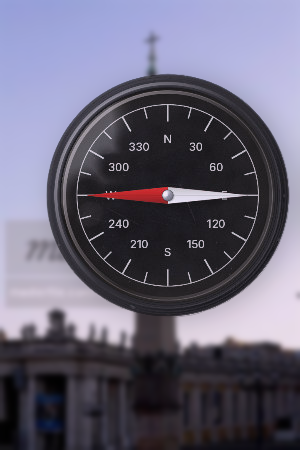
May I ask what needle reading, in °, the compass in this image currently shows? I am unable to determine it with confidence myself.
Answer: 270 °
